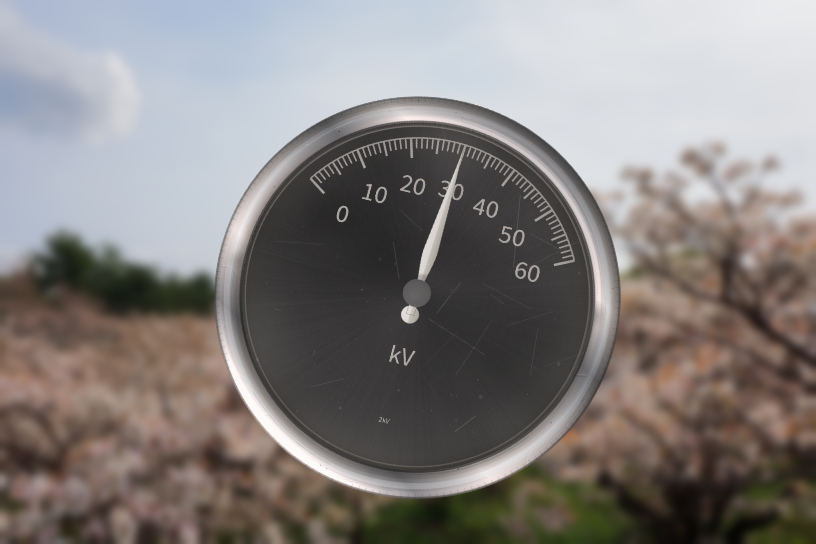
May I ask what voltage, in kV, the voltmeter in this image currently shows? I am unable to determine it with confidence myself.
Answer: 30 kV
